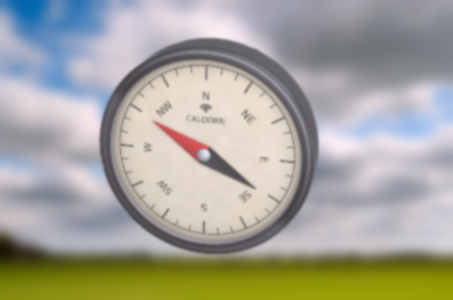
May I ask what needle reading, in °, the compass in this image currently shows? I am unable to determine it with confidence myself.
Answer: 300 °
